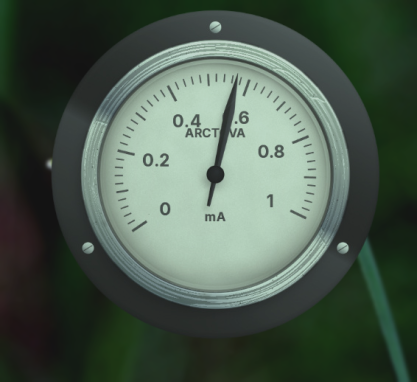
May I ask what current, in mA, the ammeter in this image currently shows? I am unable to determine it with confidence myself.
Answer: 0.57 mA
